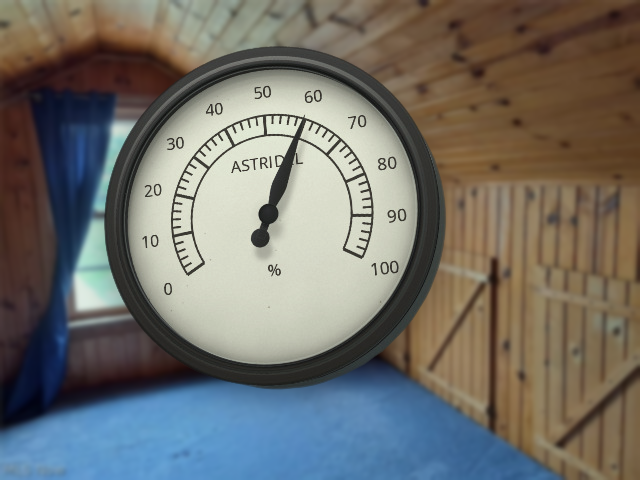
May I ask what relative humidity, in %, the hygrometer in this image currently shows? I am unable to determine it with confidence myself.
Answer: 60 %
